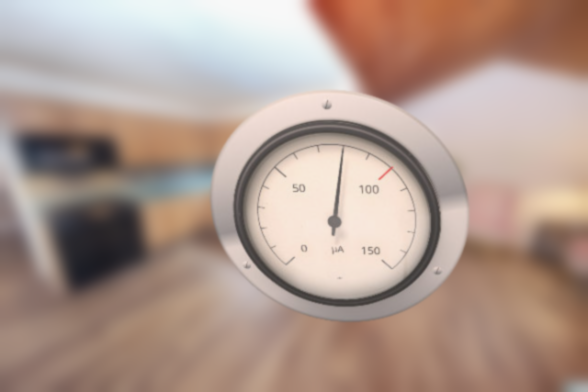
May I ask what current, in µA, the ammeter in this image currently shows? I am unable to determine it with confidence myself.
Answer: 80 µA
